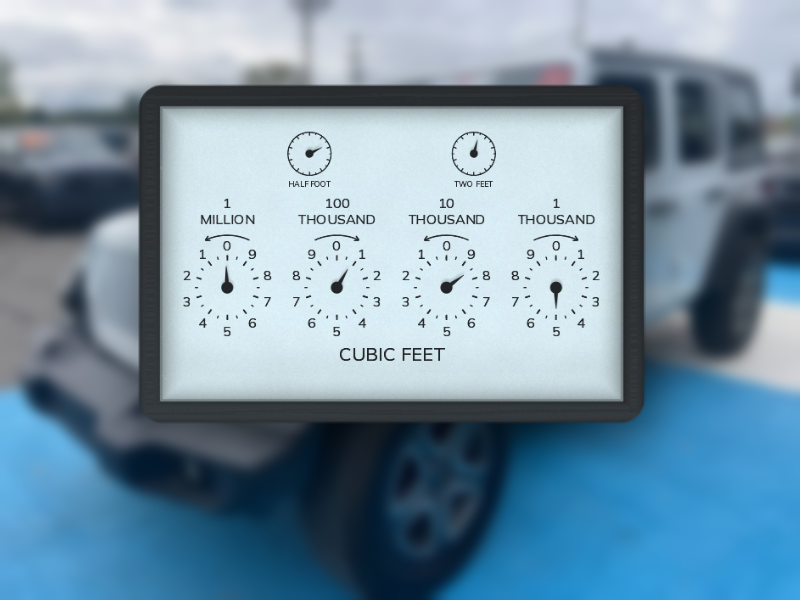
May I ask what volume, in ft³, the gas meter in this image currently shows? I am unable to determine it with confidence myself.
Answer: 8500 ft³
